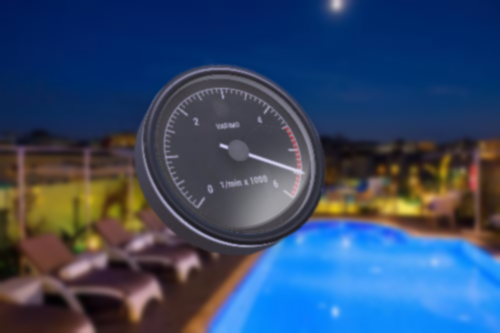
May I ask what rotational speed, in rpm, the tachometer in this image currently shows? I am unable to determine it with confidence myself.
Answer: 5500 rpm
